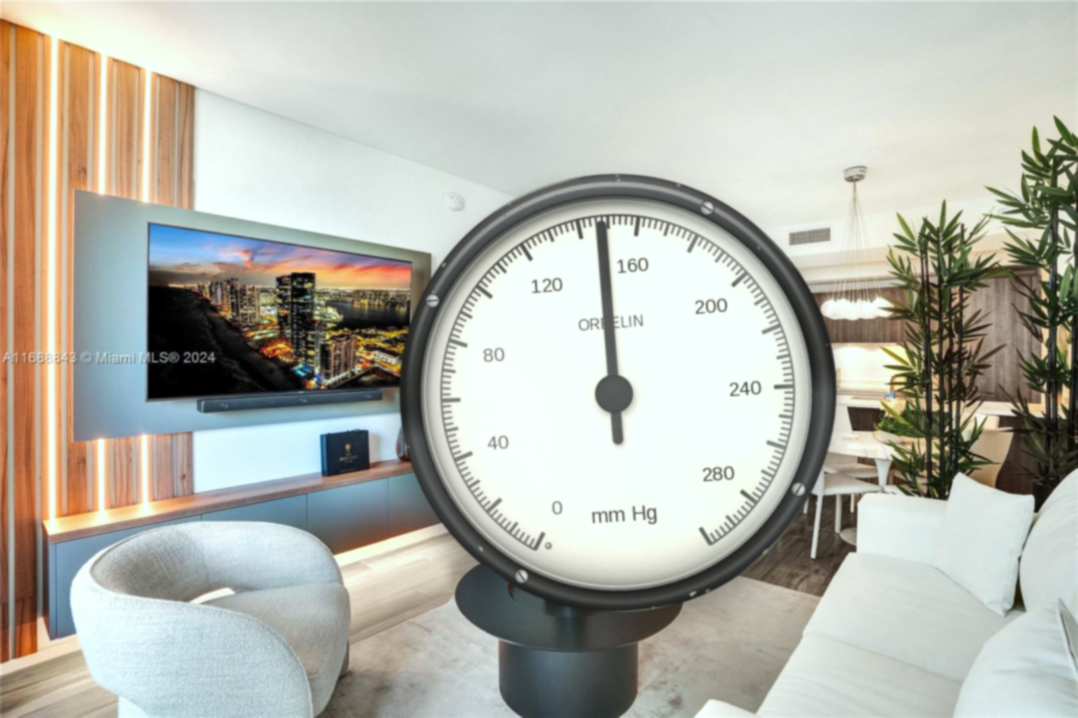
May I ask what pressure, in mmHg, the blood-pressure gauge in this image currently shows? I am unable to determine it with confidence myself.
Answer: 148 mmHg
